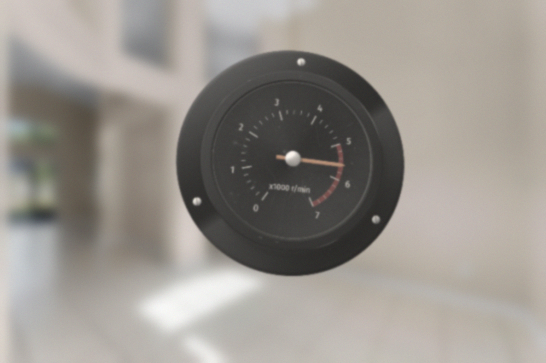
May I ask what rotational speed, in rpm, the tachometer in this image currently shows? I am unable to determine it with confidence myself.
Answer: 5600 rpm
